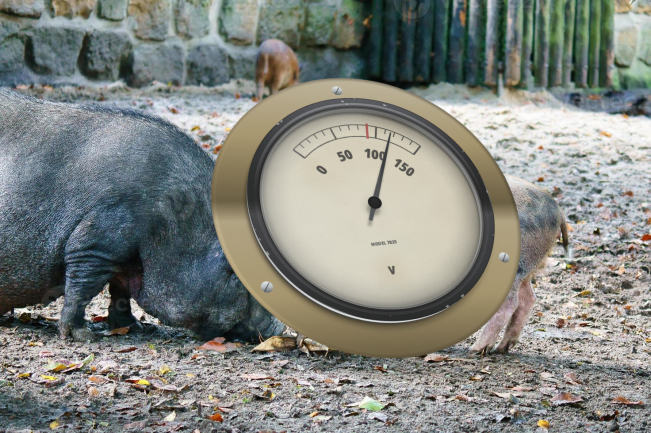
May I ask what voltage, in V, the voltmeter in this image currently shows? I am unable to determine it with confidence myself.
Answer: 115 V
